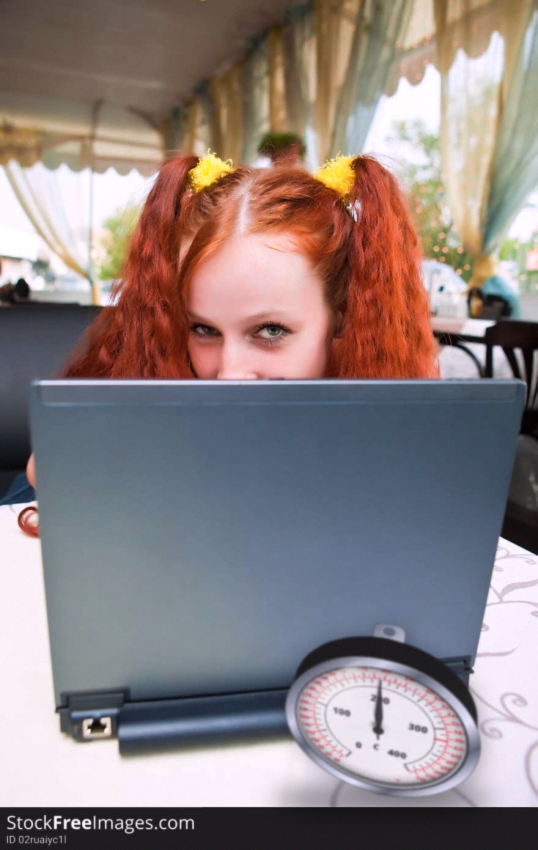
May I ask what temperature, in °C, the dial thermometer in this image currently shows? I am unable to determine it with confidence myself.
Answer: 200 °C
